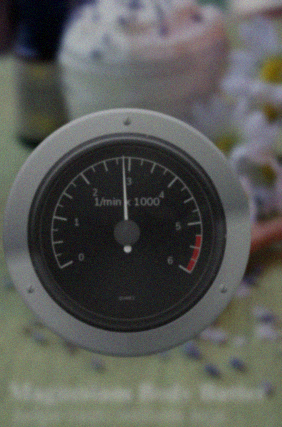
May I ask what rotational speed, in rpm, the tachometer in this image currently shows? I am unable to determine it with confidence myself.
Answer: 2875 rpm
